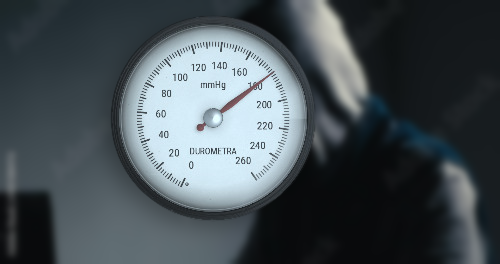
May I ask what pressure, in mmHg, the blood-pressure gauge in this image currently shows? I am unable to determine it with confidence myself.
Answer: 180 mmHg
